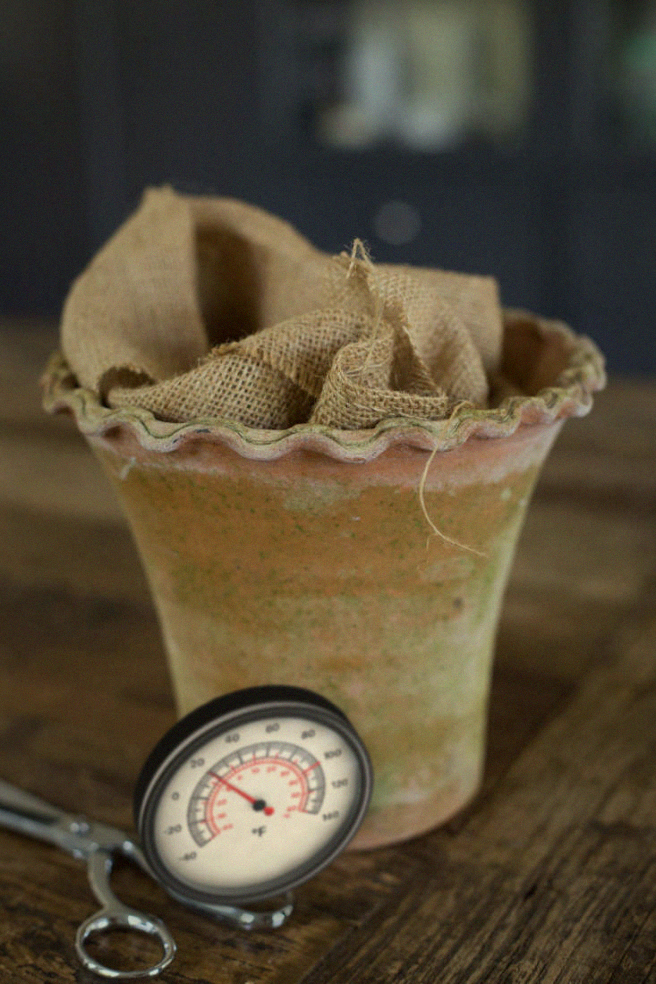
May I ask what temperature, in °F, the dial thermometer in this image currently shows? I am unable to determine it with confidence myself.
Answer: 20 °F
